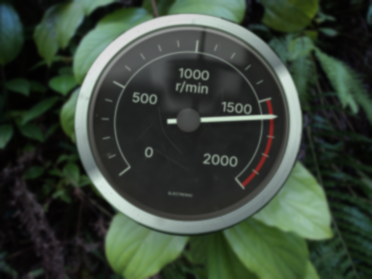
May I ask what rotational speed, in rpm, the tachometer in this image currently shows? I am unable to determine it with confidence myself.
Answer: 1600 rpm
